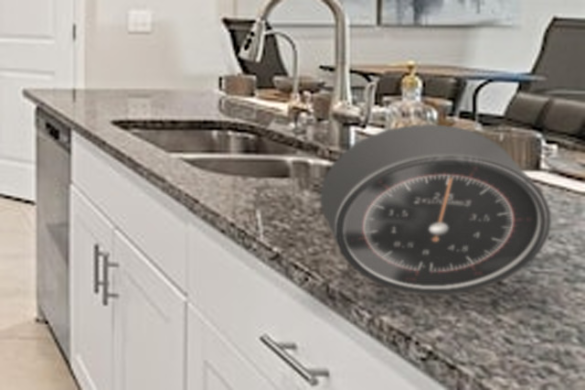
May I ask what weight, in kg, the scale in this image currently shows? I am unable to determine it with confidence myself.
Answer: 2.5 kg
